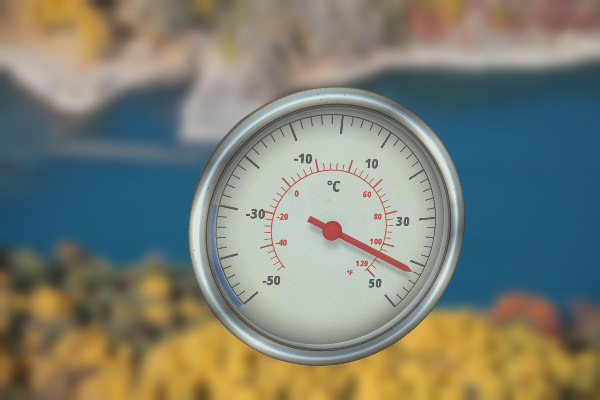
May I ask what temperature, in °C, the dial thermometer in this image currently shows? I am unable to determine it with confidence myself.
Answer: 42 °C
